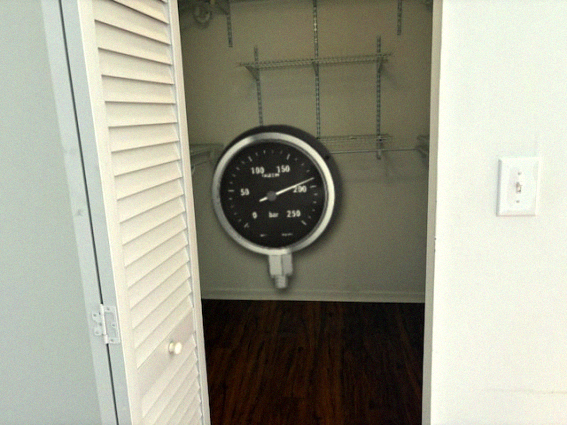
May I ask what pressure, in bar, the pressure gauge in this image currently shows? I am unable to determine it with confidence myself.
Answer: 190 bar
